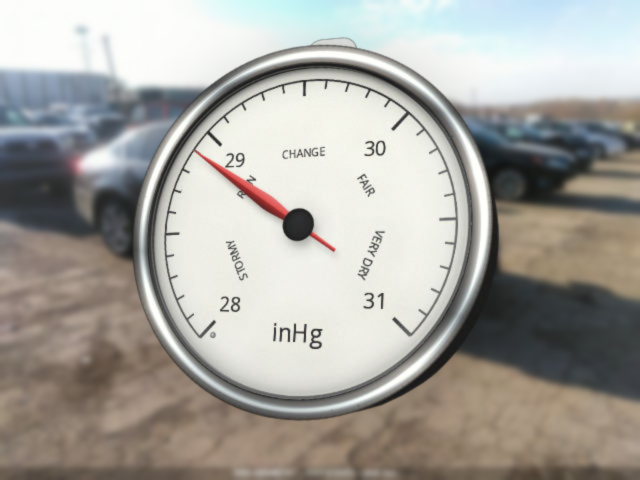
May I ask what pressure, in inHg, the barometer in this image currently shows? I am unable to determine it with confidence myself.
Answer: 28.9 inHg
